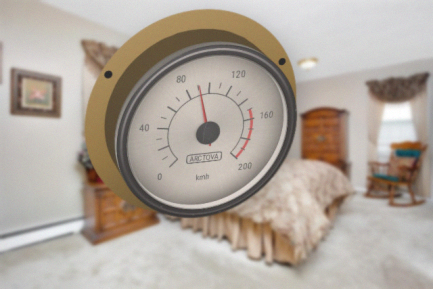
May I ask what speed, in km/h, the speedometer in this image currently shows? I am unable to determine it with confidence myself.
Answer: 90 km/h
